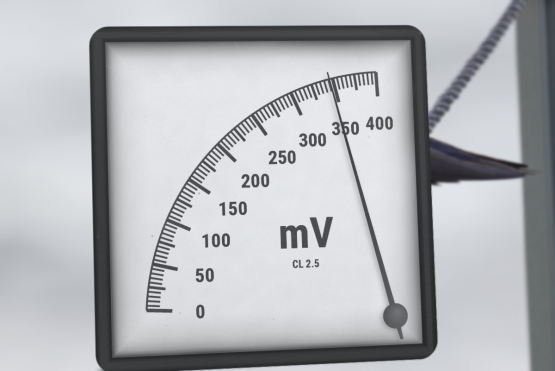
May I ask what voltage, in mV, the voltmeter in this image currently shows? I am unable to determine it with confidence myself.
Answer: 345 mV
